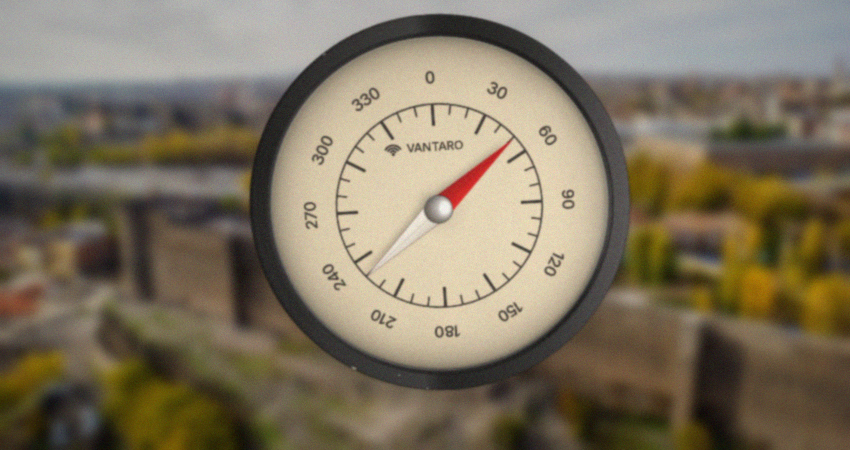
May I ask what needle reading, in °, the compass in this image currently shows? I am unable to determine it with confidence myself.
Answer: 50 °
